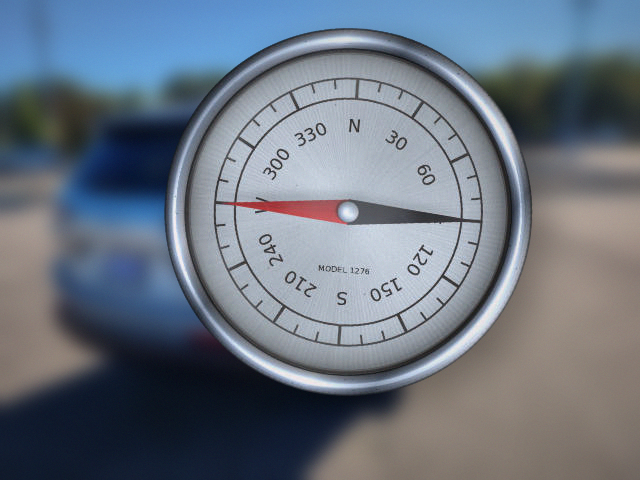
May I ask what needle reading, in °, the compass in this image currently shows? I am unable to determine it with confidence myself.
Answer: 270 °
